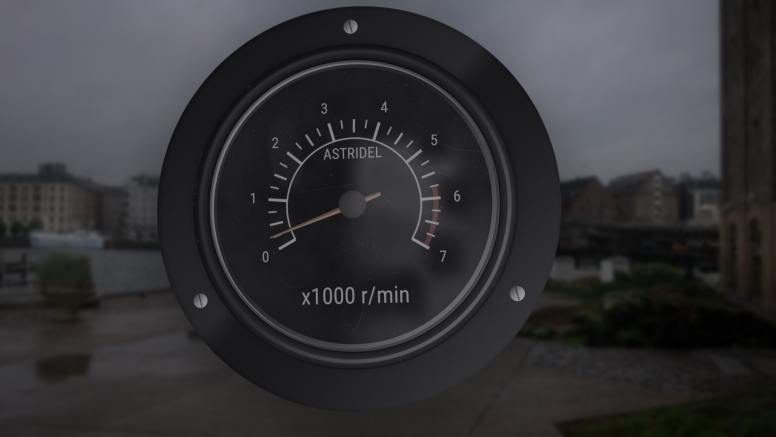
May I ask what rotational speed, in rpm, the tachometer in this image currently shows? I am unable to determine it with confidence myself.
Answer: 250 rpm
